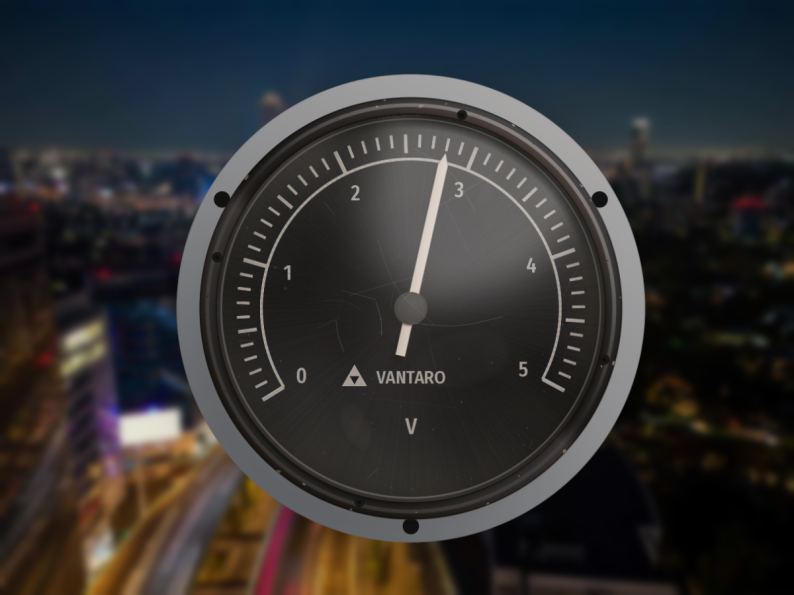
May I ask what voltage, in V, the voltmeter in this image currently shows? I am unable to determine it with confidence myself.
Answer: 2.8 V
